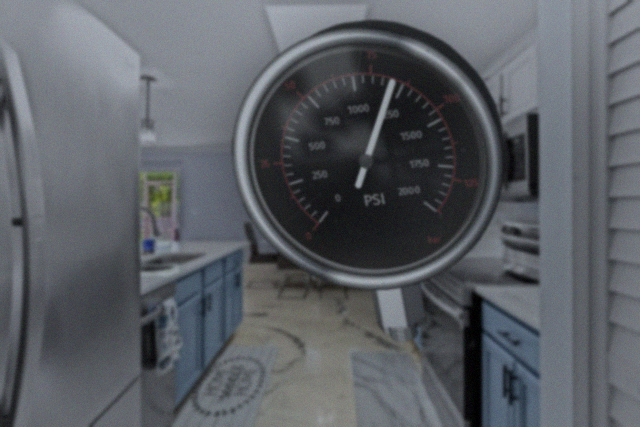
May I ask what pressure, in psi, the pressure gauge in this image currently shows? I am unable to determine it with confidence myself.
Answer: 1200 psi
